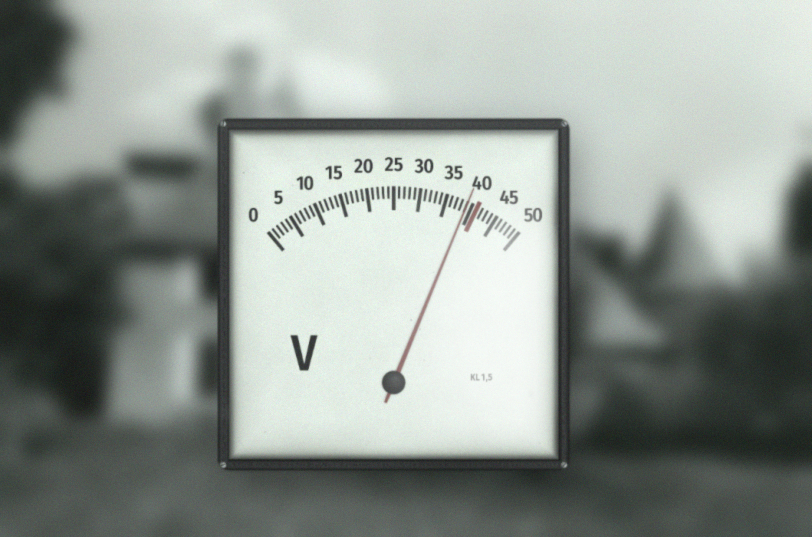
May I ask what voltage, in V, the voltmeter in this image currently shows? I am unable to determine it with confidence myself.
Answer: 39 V
